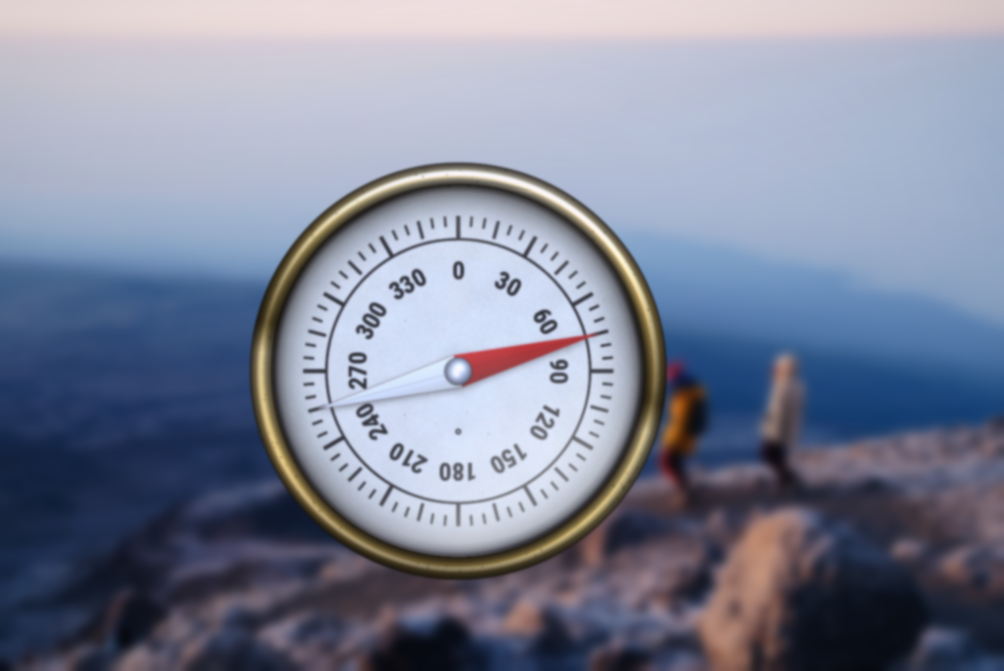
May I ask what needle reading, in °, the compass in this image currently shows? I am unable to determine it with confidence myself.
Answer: 75 °
